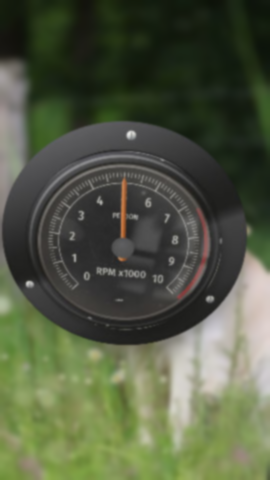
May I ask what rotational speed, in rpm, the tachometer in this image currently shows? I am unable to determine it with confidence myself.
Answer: 5000 rpm
